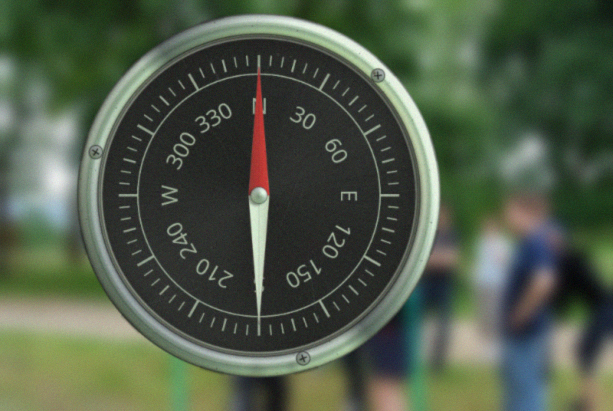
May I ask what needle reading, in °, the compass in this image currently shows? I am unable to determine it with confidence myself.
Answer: 0 °
